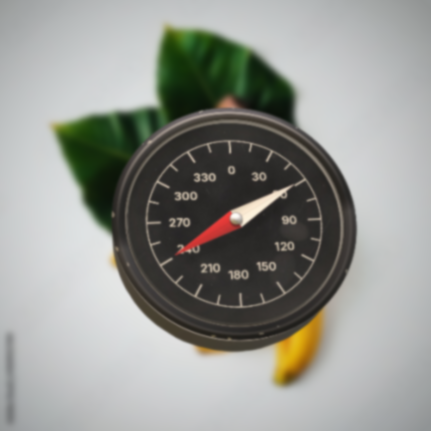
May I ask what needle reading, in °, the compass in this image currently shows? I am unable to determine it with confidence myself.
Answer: 240 °
